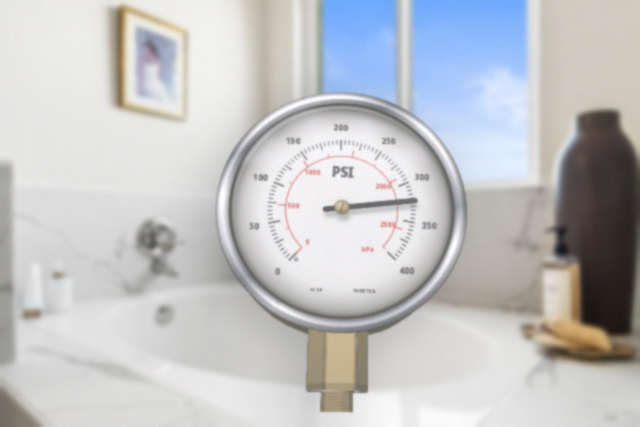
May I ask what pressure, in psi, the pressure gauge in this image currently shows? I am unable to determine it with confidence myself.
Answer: 325 psi
